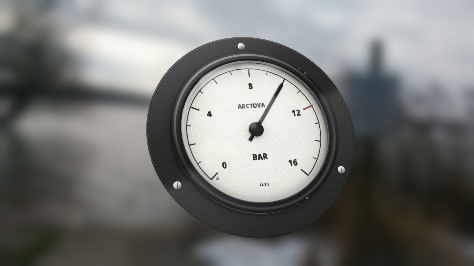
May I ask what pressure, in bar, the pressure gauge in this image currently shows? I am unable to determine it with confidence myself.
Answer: 10 bar
